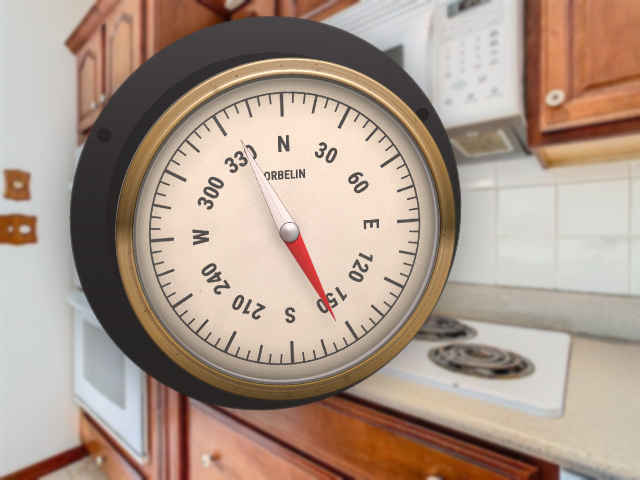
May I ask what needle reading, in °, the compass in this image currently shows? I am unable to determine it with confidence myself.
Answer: 155 °
